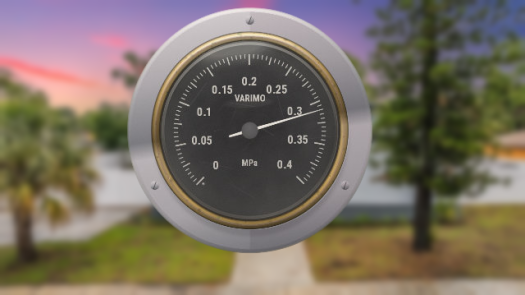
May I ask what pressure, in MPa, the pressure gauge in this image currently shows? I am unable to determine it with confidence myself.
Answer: 0.31 MPa
